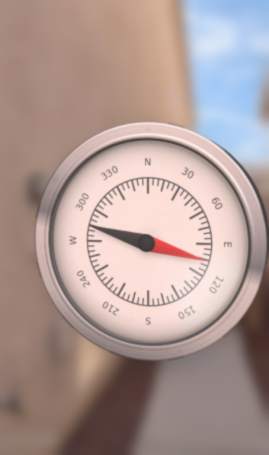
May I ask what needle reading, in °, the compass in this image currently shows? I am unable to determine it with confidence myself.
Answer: 105 °
